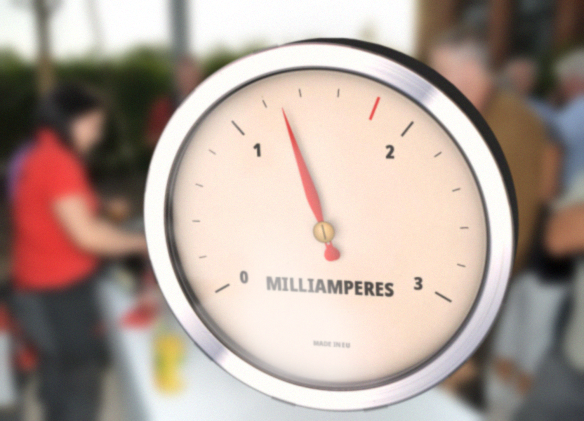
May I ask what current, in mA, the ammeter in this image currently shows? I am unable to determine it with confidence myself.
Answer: 1.3 mA
